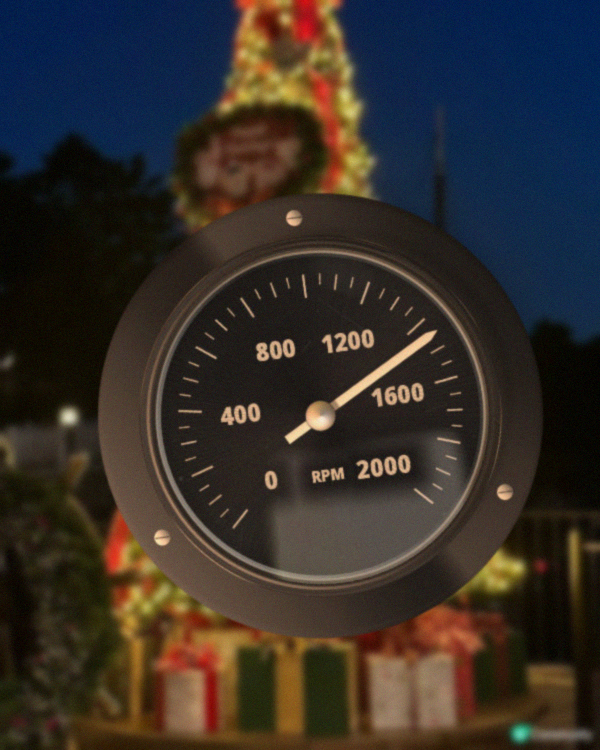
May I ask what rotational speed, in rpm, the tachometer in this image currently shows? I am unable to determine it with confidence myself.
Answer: 1450 rpm
